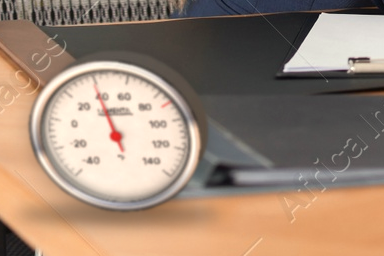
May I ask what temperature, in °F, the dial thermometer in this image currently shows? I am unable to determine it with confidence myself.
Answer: 40 °F
